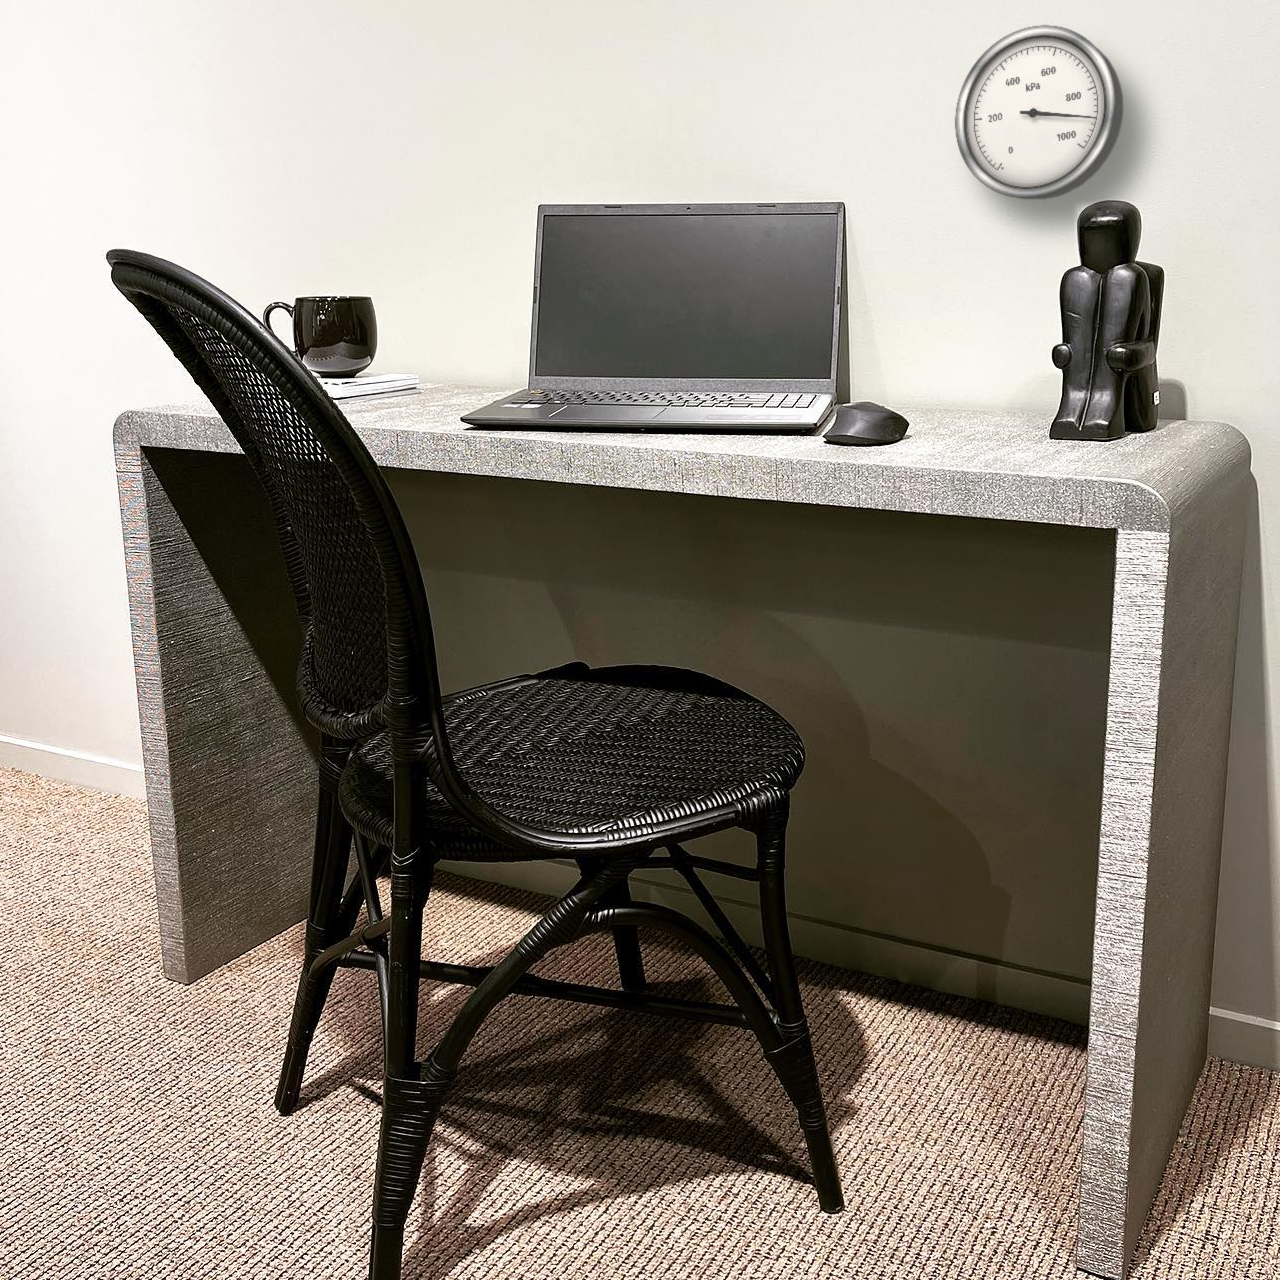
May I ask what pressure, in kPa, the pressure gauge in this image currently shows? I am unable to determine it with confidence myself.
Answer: 900 kPa
